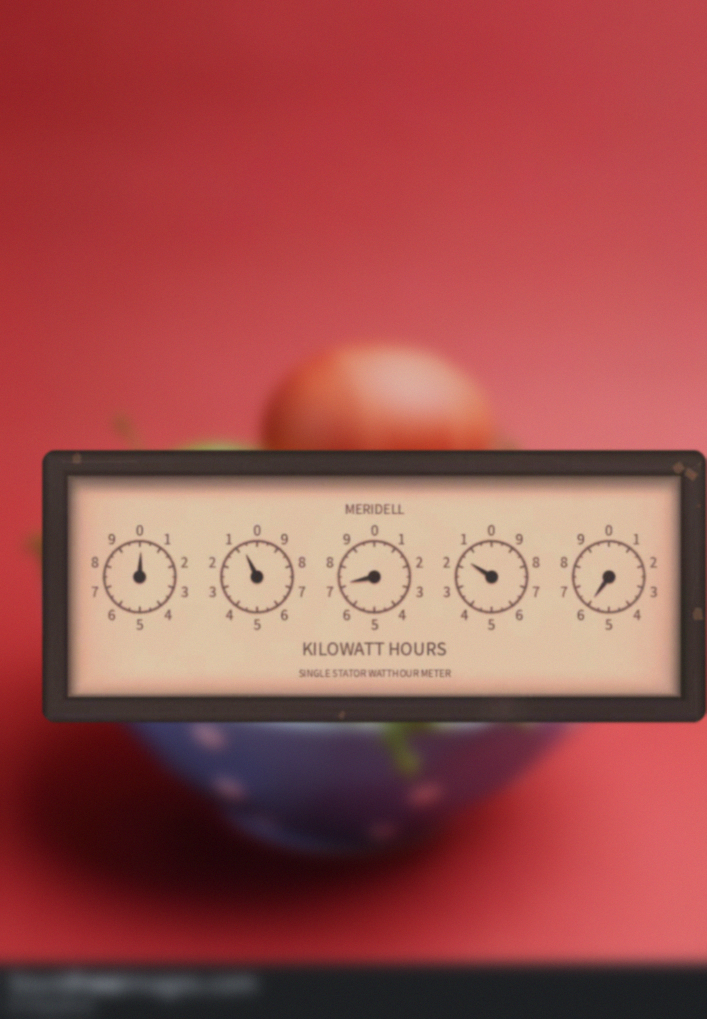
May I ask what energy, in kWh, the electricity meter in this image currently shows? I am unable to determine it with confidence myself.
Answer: 716 kWh
